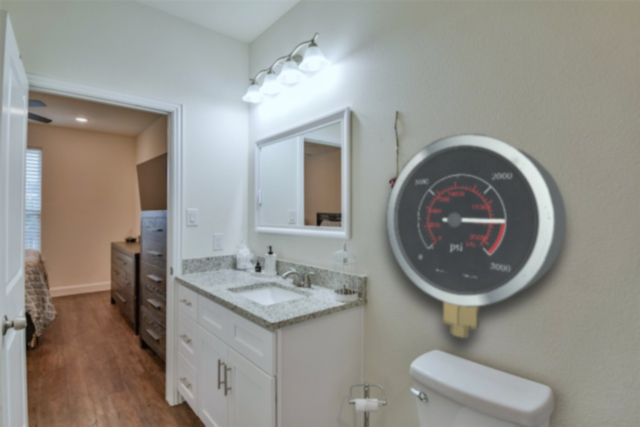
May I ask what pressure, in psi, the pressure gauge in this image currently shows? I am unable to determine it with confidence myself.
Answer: 2500 psi
